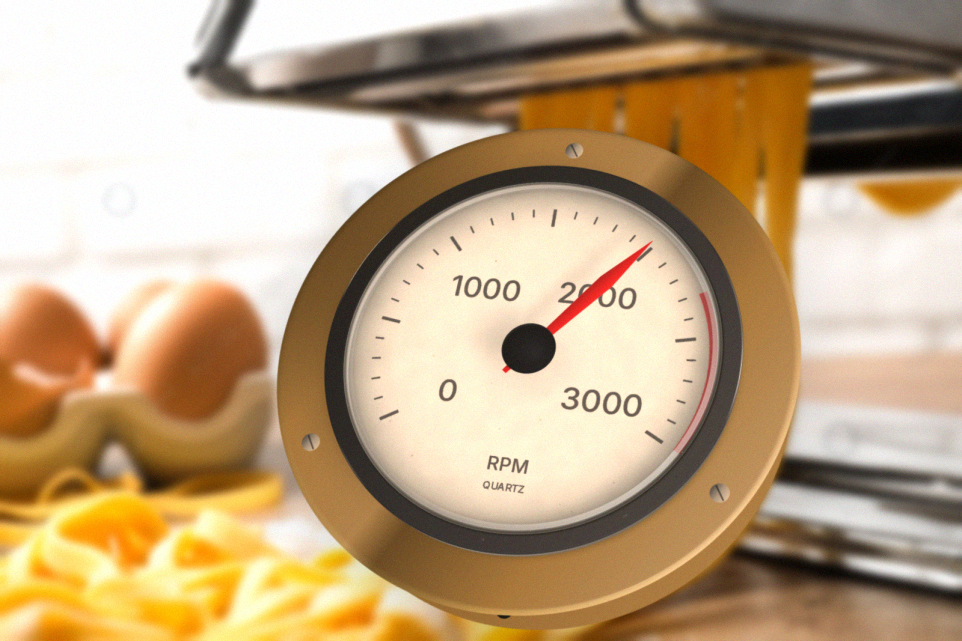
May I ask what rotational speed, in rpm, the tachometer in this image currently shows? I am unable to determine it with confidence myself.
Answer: 2000 rpm
